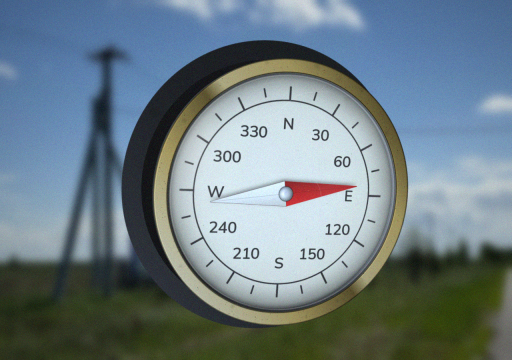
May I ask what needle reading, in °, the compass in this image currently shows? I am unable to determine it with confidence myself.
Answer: 82.5 °
